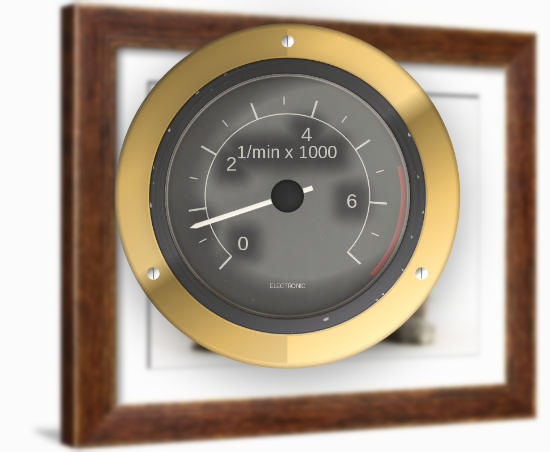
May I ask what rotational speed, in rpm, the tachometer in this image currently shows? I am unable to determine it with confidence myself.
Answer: 750 rpm
